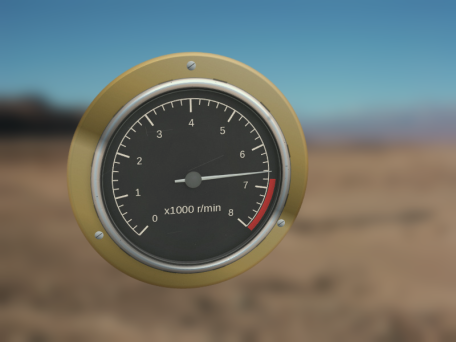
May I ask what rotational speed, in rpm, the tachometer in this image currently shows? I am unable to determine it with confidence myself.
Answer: 6600 rpm
